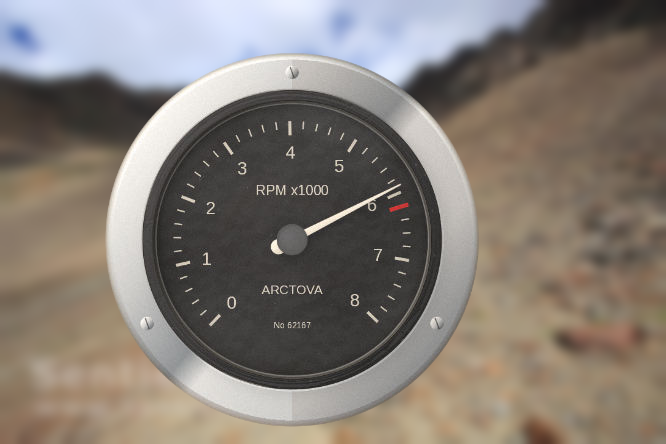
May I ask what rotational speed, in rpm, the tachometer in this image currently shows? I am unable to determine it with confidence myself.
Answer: 5900 rpm
